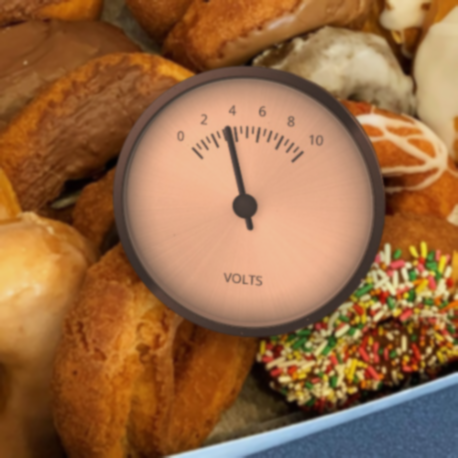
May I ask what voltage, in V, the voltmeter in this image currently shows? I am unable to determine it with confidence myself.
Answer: 3.5 V
